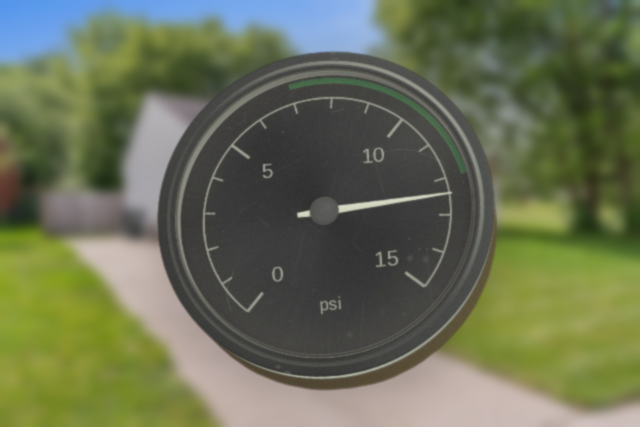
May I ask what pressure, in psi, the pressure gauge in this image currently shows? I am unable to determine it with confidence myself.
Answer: 12.5 psi
